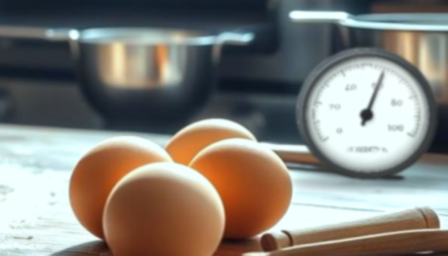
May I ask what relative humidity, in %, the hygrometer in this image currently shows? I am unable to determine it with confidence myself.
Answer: 60 %
